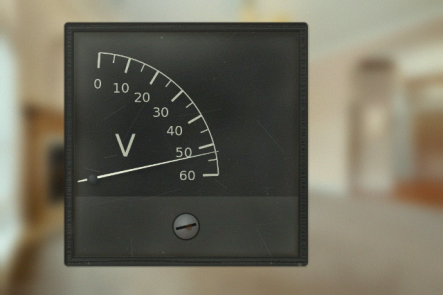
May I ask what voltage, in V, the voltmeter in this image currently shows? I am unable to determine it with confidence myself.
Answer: 52.5 V
